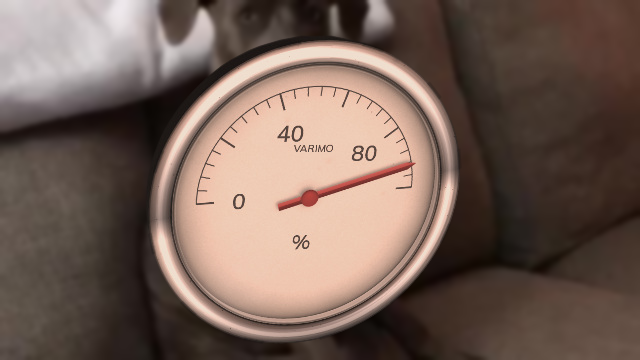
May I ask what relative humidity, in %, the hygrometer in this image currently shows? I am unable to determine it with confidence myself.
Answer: 92 %
